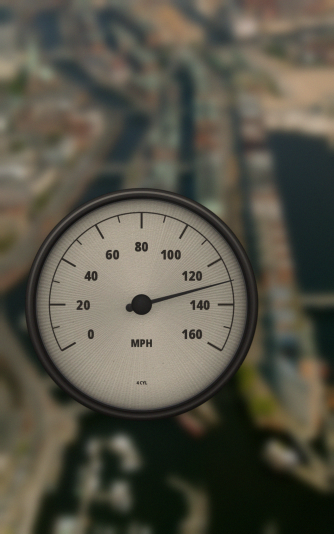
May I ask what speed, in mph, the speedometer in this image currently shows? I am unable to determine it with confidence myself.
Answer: 130 mph
